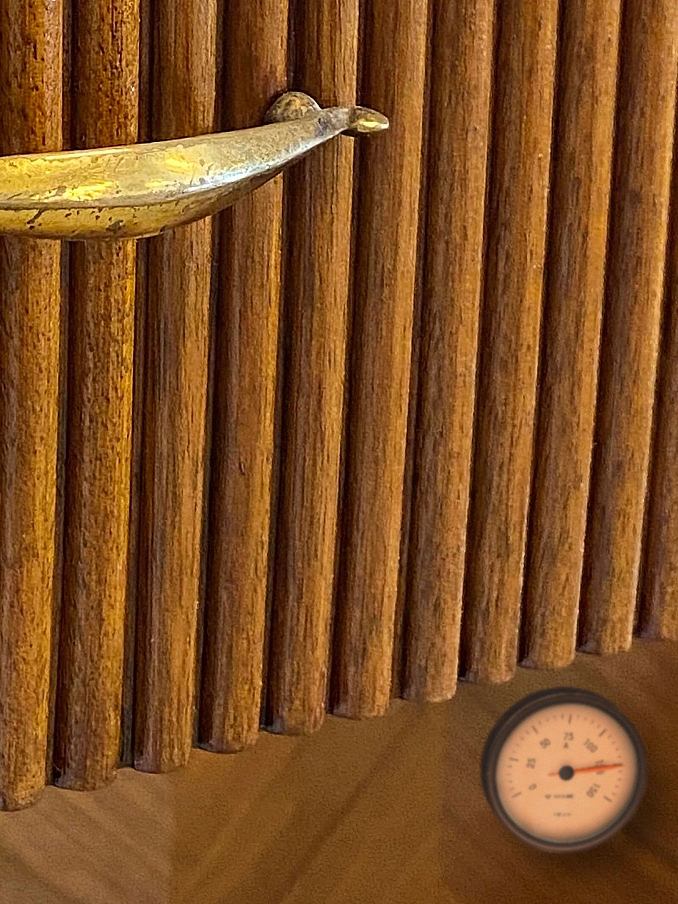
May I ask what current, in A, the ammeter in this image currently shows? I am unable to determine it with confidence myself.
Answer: 125 A
